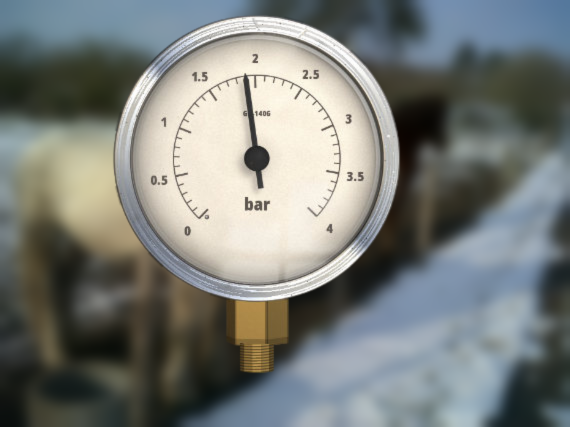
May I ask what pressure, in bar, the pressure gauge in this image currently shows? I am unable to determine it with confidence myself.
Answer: 1.9 bar
